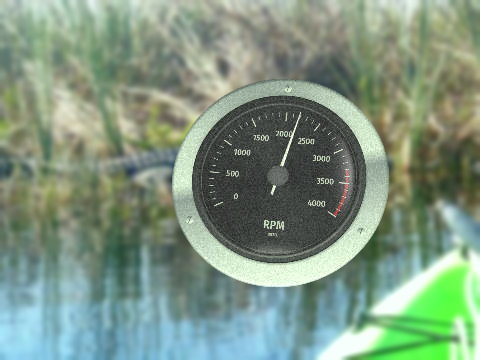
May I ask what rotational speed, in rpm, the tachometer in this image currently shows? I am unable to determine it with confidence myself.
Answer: 2200 rpm
